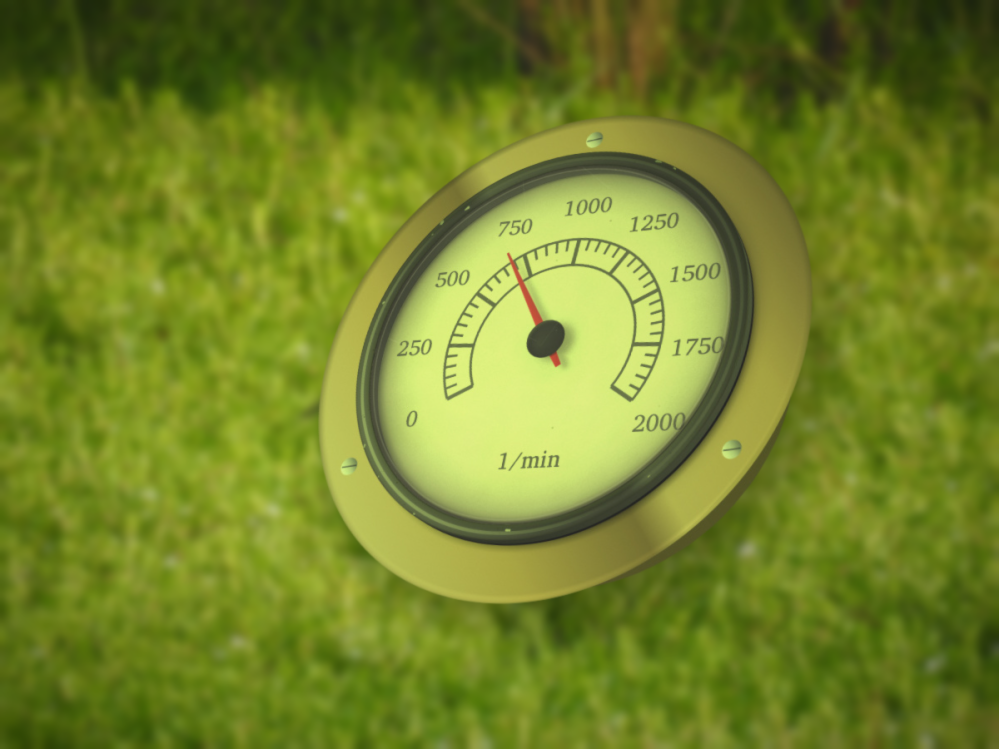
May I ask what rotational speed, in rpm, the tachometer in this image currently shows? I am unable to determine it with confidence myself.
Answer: 700 rpm
